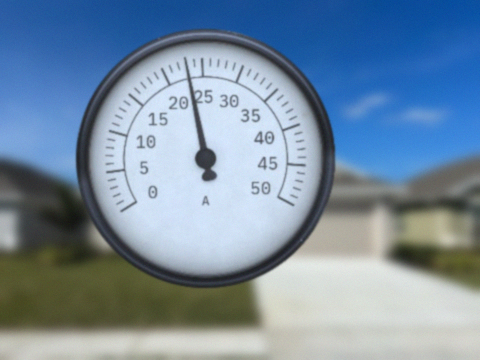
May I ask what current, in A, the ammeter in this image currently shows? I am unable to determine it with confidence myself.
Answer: 23 A
